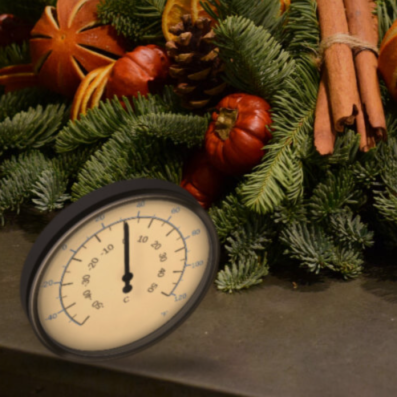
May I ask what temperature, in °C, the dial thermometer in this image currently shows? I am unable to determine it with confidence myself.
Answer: 0 °C
